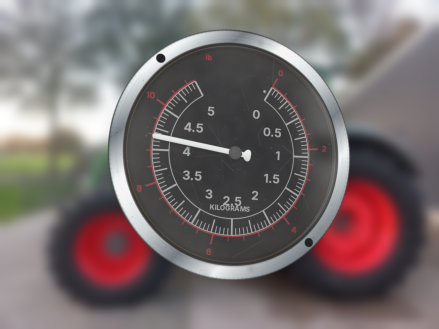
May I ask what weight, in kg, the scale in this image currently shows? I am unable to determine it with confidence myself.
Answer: 4.15 kg
